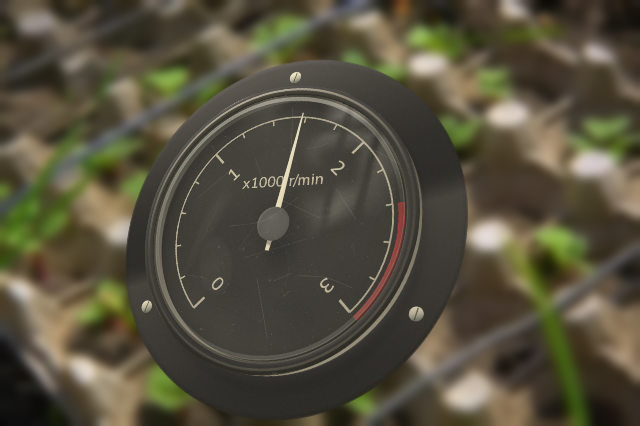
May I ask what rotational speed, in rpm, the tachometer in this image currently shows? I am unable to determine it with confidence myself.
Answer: 1600 rpm
